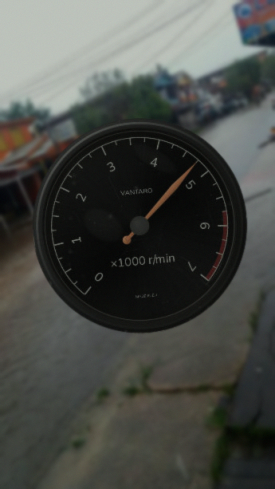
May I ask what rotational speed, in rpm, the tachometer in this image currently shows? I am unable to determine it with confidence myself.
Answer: 4750 rpm
